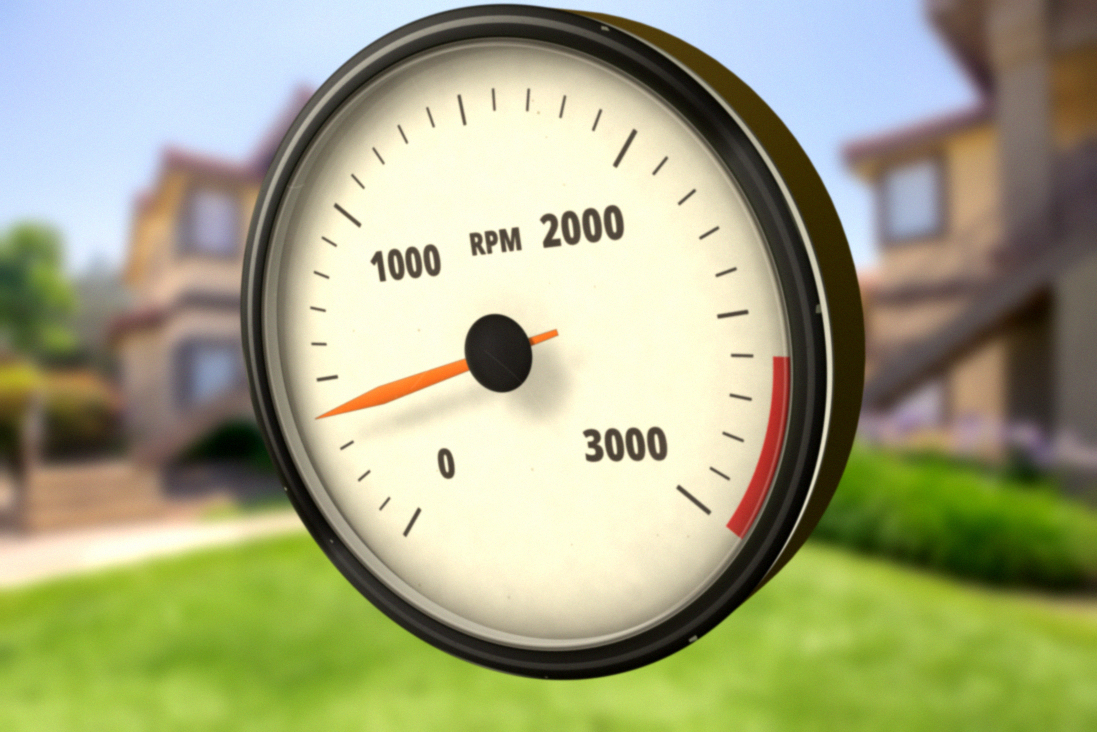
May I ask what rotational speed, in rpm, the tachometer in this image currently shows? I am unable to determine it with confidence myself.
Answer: 400 rpm
